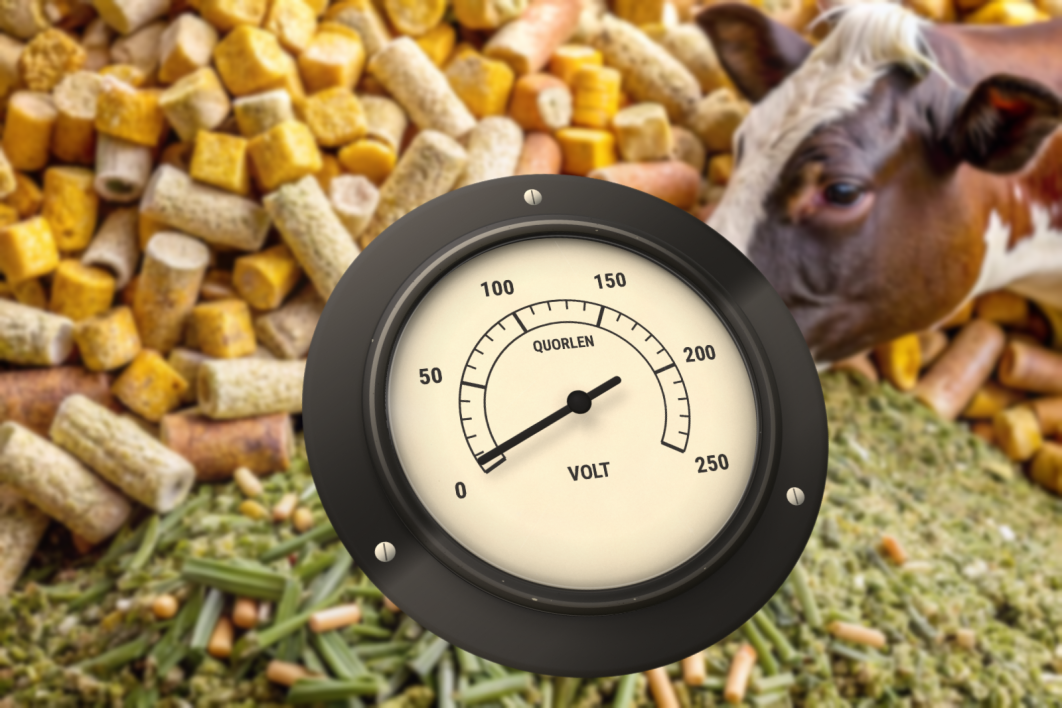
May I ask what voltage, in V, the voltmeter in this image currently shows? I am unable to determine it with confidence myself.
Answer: 5 V
